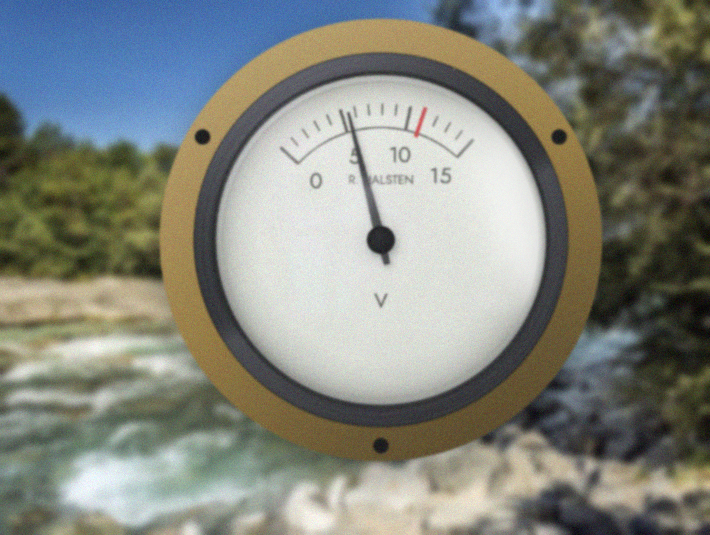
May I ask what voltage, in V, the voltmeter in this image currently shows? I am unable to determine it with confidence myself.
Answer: 5.5 V
